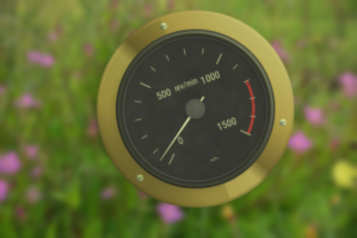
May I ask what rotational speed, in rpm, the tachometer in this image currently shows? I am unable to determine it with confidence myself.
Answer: 50 rpm
